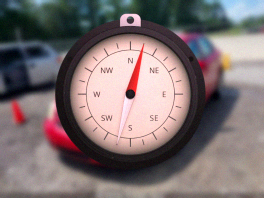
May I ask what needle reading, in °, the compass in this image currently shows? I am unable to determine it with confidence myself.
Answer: 15 °
